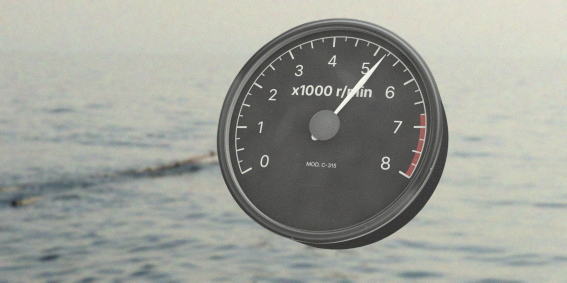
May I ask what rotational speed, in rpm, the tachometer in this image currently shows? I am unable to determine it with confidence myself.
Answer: 5250 rpm
